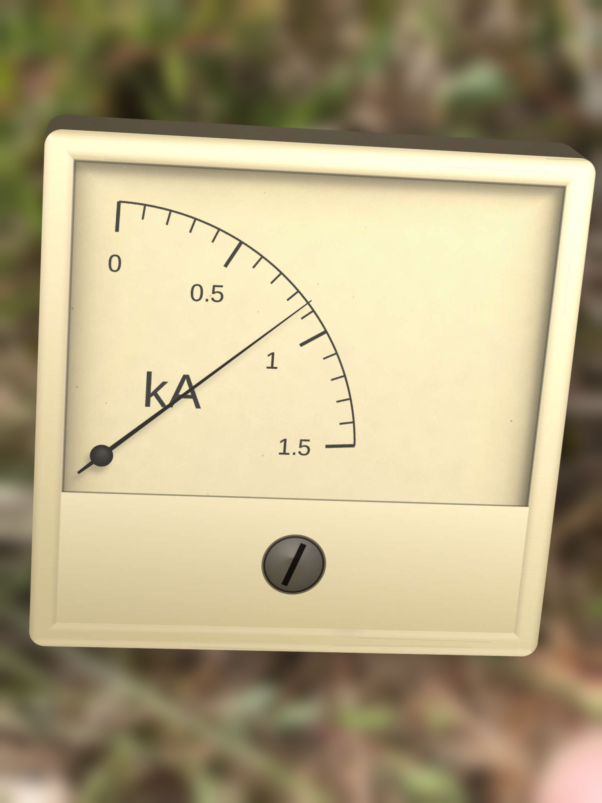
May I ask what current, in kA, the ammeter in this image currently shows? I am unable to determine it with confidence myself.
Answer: 0.85 kA
